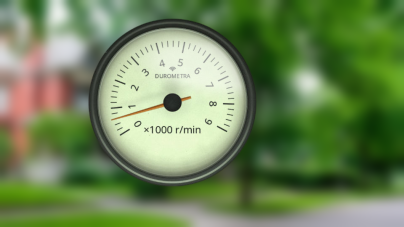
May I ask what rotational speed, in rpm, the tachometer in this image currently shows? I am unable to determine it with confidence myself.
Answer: 600 rpm
